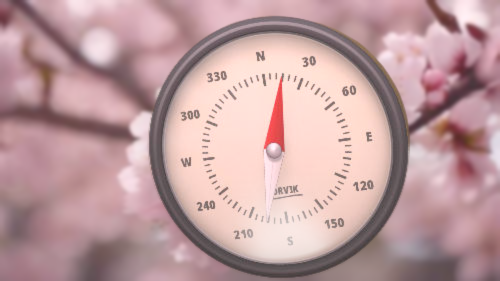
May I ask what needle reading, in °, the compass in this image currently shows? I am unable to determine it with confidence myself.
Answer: 15 °
